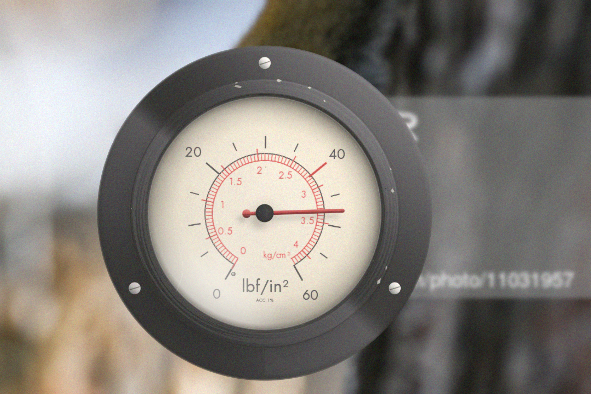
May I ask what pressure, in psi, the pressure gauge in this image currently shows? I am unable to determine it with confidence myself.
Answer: 47.5 psi
